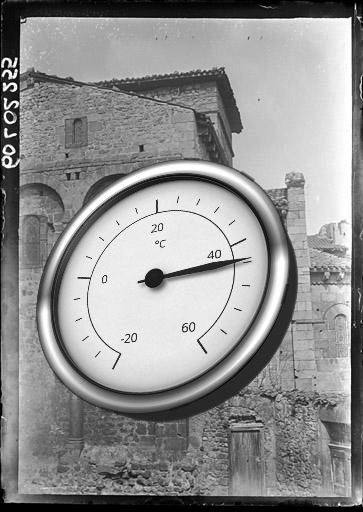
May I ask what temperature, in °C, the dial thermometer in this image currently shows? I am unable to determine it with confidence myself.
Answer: 44 °C
